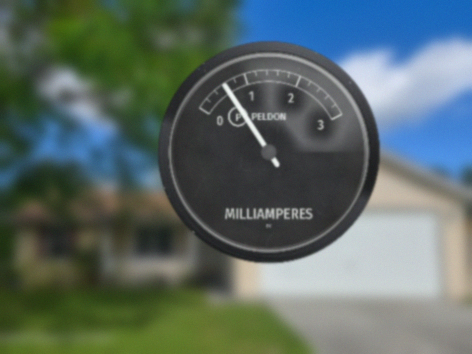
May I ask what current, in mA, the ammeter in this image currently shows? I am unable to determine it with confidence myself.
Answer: 0.6 mA
